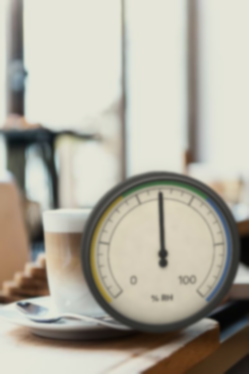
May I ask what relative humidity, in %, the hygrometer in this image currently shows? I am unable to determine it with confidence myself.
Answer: 48 %
